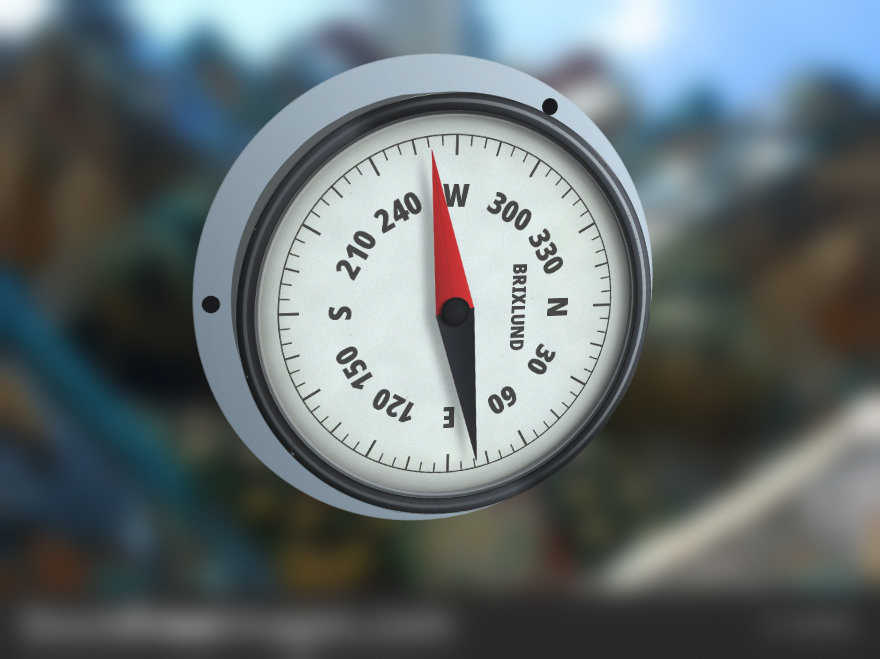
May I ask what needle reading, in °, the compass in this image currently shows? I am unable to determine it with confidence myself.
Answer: 260 °
